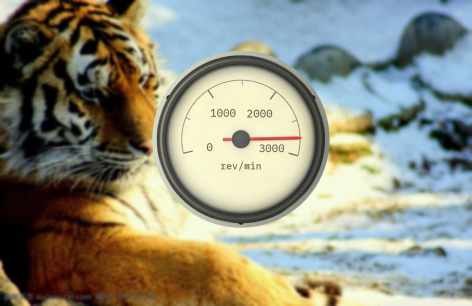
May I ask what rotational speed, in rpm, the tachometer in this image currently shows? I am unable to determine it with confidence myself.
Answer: 2750 rpm
